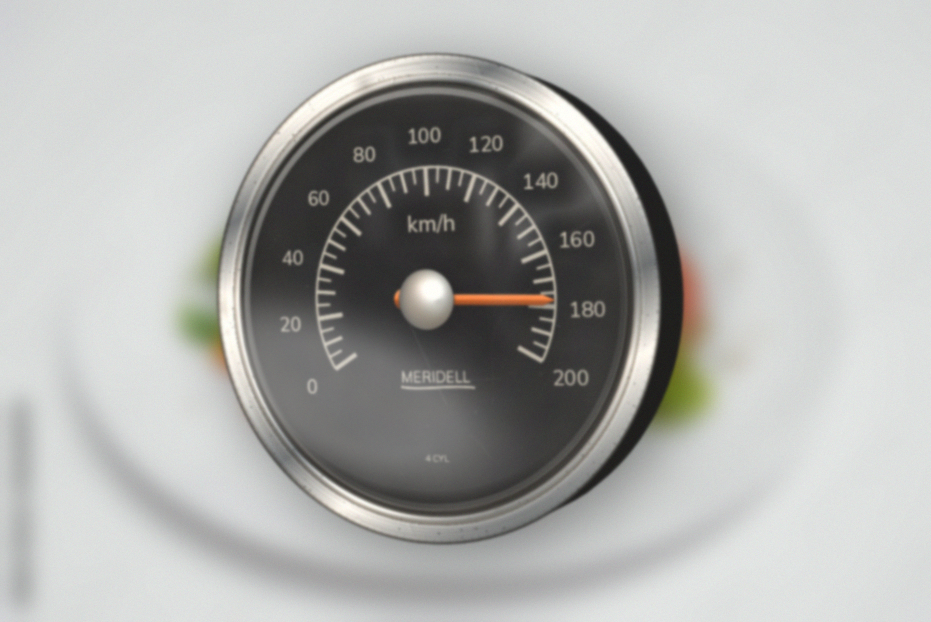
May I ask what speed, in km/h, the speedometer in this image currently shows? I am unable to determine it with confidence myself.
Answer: 177.5 km/h
